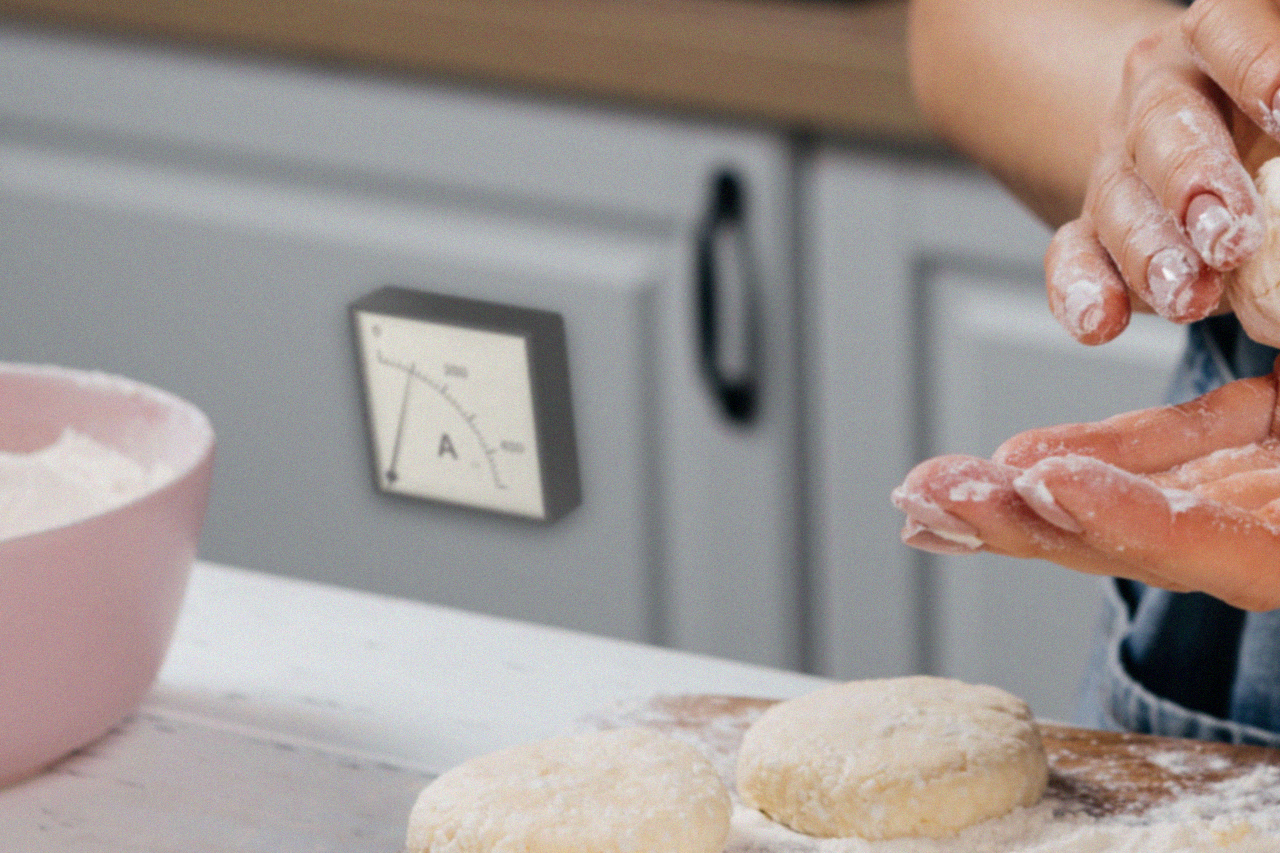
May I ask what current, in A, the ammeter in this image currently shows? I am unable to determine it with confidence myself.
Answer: 100 A
